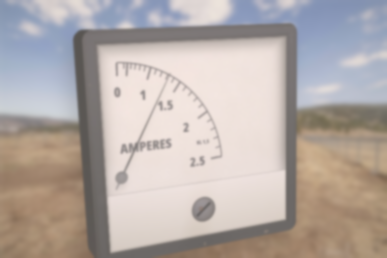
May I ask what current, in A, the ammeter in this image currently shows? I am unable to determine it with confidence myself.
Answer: 1.3 A
